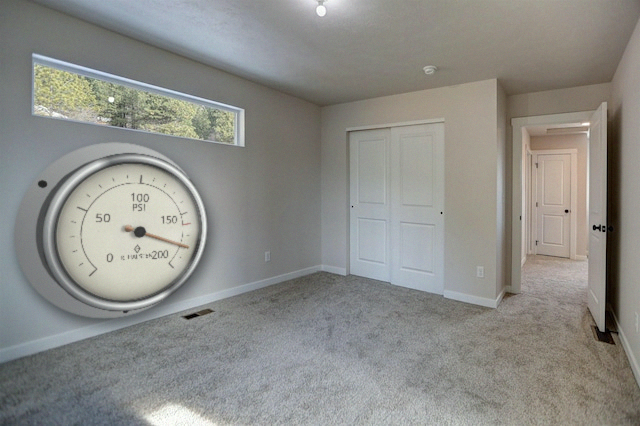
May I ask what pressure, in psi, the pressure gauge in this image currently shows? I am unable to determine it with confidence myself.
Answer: 180 psi
